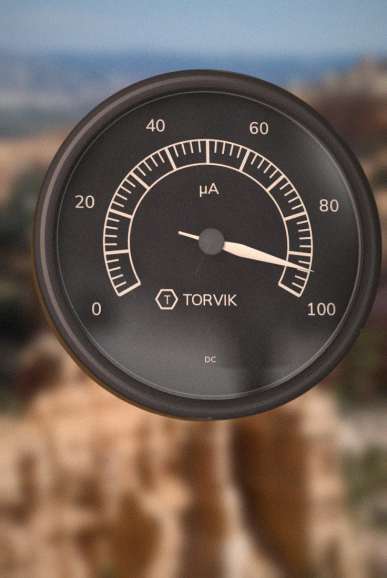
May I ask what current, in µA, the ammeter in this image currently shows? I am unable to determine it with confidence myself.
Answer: 94 µA
